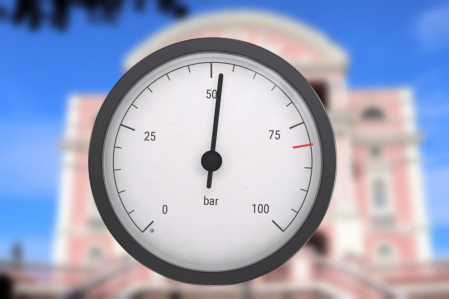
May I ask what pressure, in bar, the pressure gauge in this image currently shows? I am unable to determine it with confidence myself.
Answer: 52.5 bar
